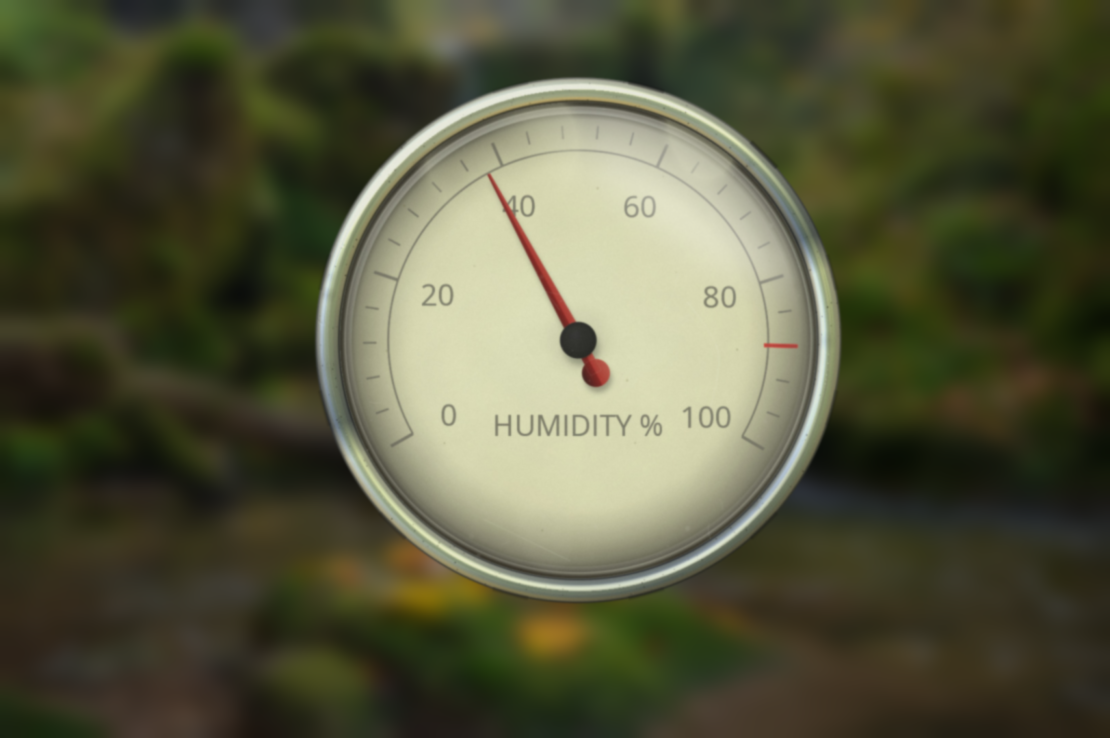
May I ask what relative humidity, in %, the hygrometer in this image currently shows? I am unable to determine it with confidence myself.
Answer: 38 %
